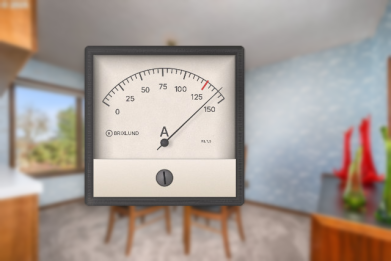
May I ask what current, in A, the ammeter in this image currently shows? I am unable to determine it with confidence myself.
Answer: 140 A
